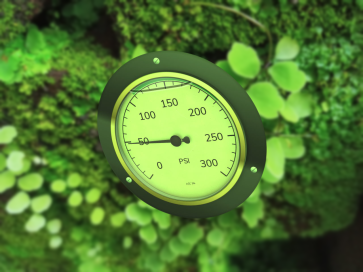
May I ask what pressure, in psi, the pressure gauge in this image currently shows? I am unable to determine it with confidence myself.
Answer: 50 psi
